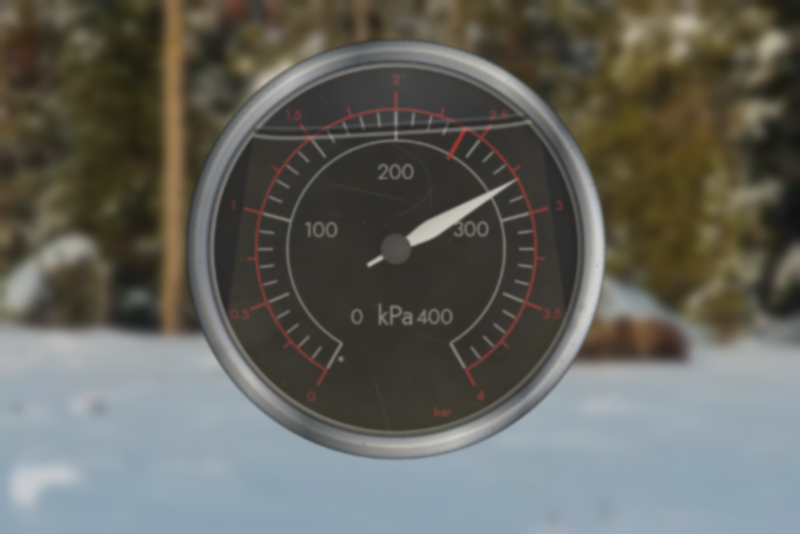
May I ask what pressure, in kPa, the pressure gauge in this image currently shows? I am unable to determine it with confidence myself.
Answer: 280 kPa
